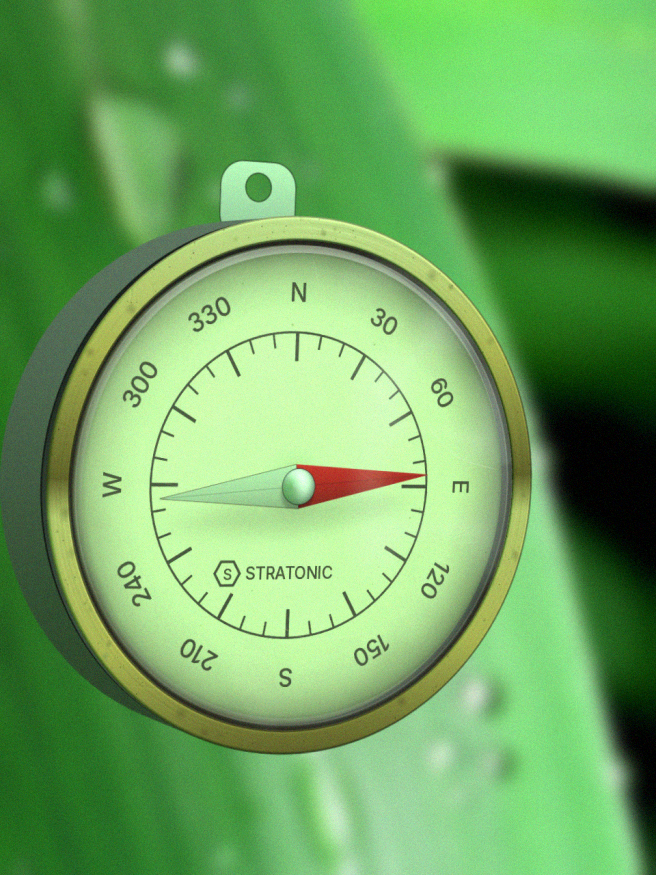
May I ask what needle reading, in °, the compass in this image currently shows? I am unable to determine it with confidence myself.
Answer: 85 °
